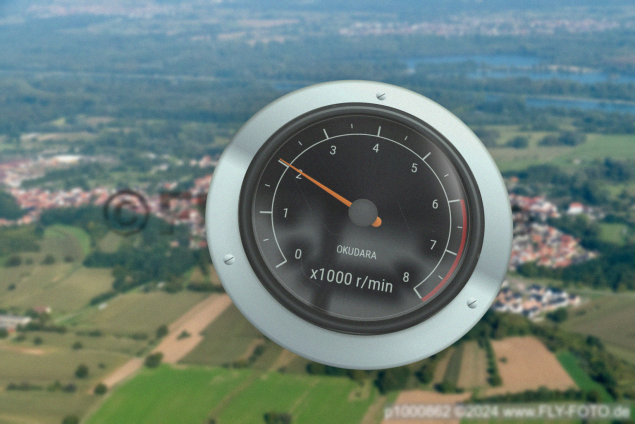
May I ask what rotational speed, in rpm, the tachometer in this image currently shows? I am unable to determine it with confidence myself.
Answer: 2000 rpm
